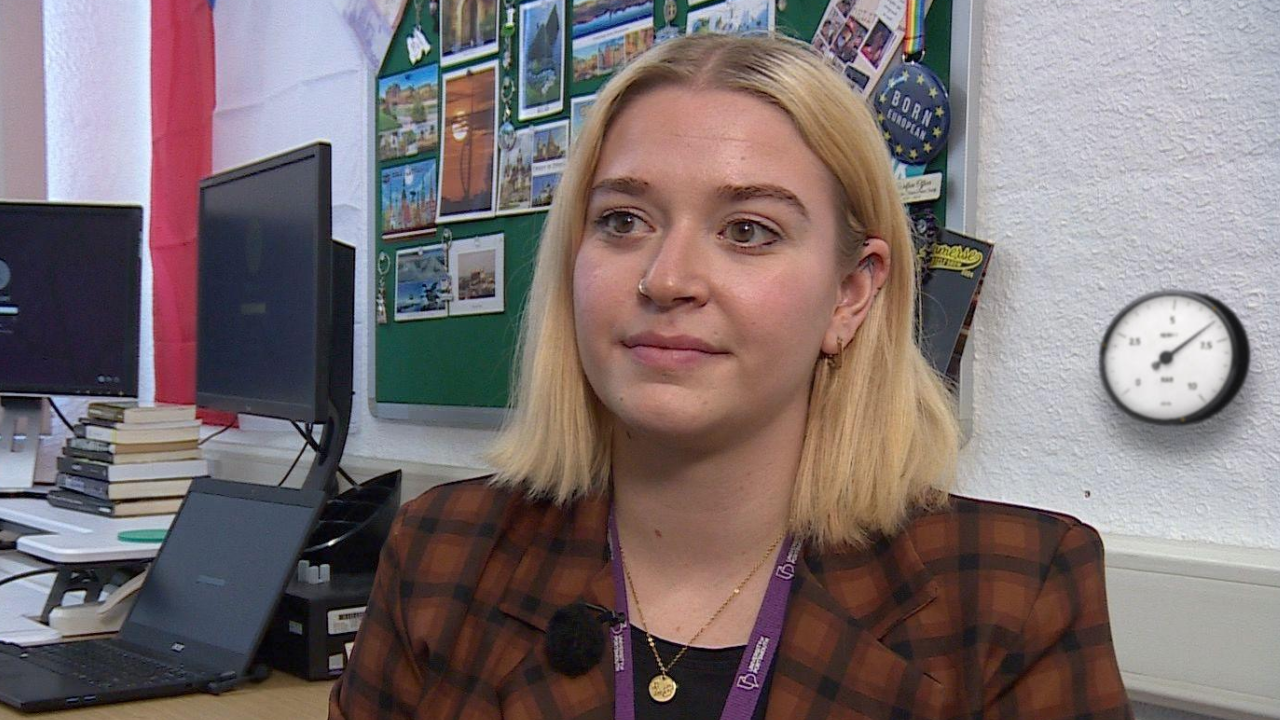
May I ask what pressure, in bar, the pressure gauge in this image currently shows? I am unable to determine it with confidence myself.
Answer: 6.75 bar
